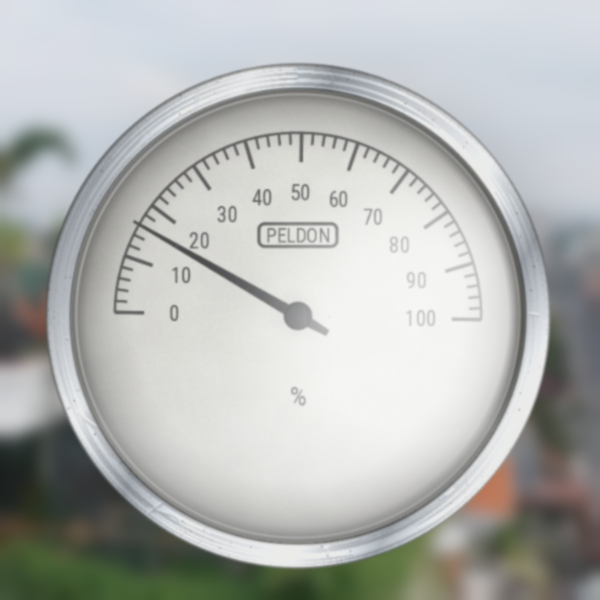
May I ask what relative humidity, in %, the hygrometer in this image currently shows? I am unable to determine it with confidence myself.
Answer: 16 %
